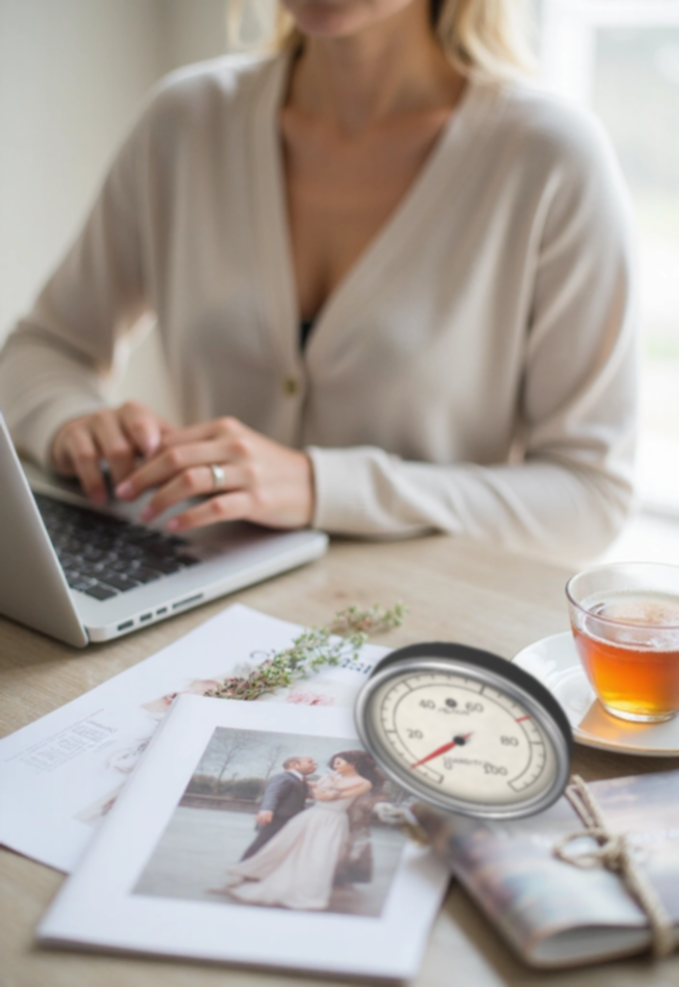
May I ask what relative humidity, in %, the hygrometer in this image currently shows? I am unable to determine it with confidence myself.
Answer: 8 %
